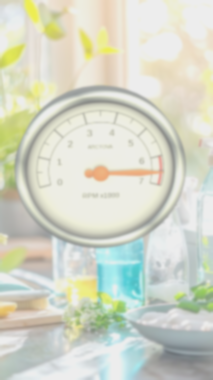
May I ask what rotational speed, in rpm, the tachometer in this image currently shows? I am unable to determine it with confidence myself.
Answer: 6500 rpm
